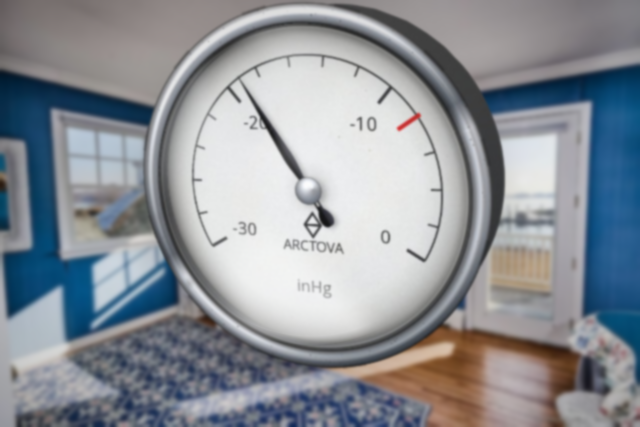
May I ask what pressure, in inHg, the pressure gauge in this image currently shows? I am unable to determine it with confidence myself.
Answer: -19 inHg
